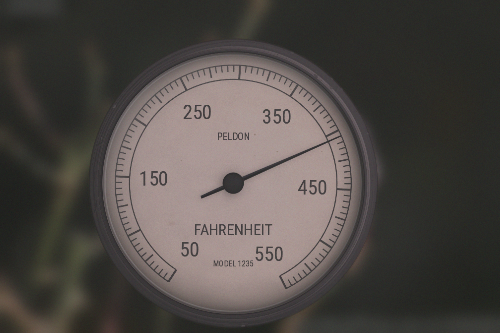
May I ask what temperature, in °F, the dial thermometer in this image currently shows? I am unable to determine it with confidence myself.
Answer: 405 °F
